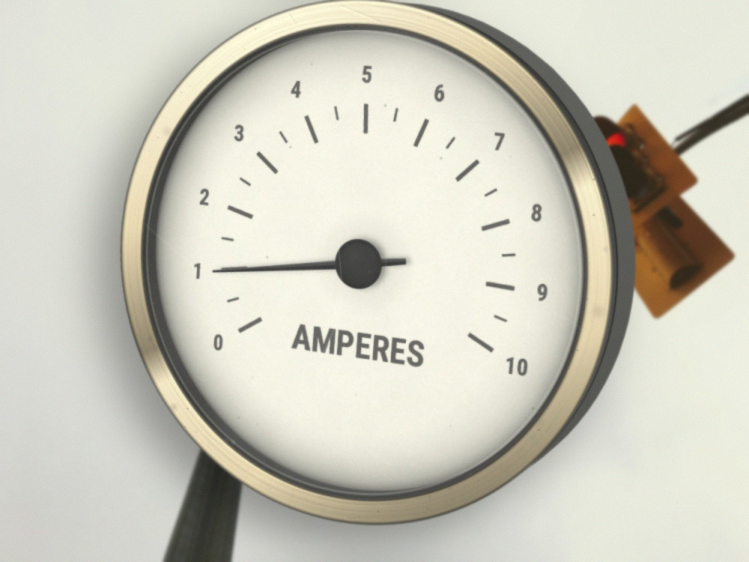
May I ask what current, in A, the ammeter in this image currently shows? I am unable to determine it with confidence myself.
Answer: 1 A
